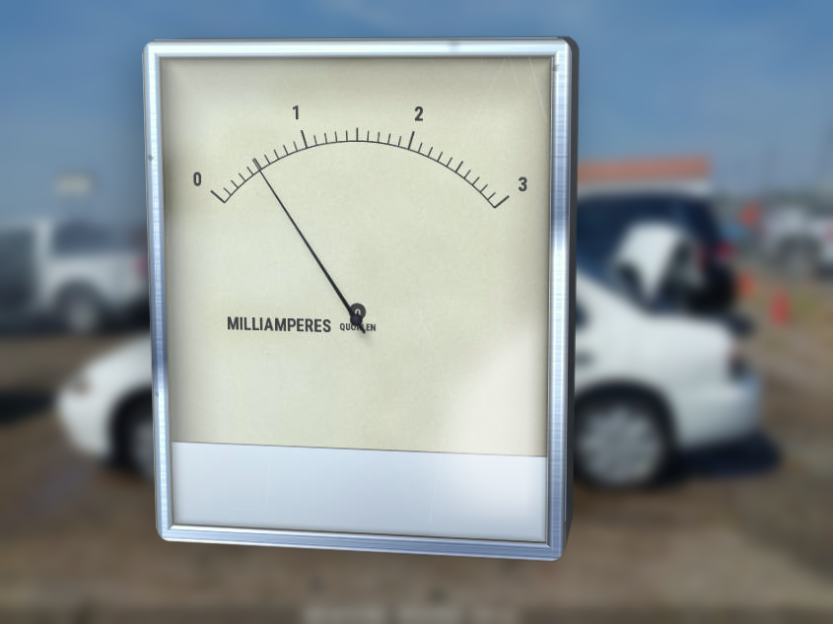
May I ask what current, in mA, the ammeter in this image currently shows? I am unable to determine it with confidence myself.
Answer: 0.5 mA
